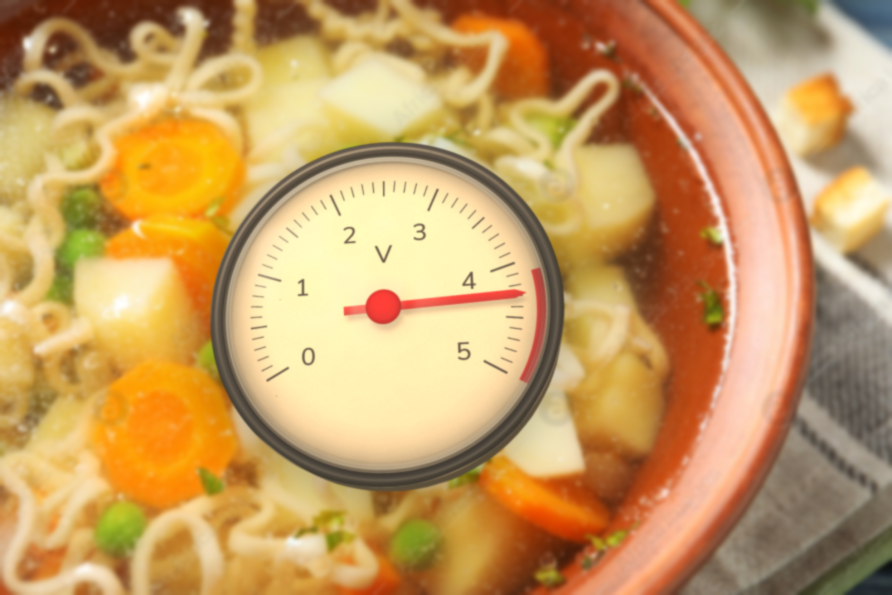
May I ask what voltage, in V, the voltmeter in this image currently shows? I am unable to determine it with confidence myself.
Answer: 4.3 V
